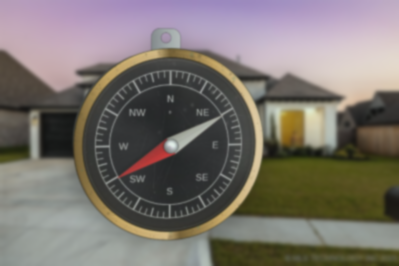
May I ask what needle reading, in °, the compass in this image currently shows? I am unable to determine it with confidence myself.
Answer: 240 °
